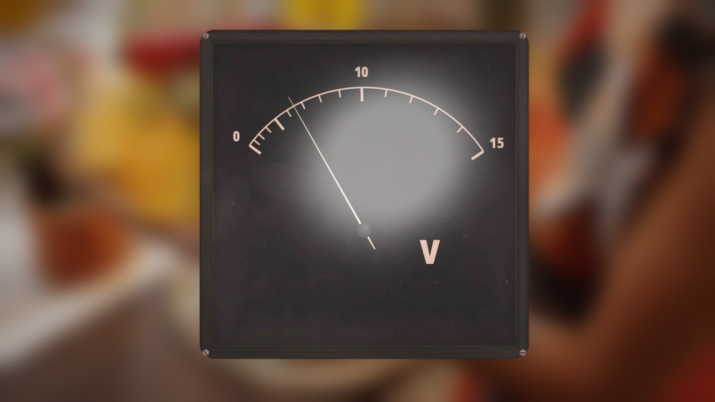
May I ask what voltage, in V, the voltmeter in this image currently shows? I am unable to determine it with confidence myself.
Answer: 6.5 V
